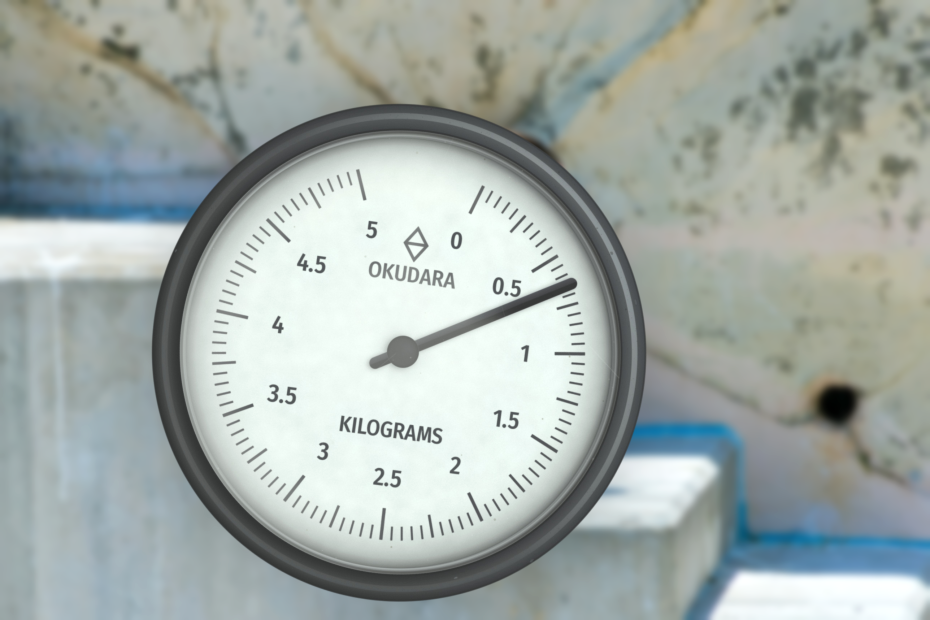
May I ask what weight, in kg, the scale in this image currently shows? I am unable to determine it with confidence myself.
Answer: 0.65 kg
